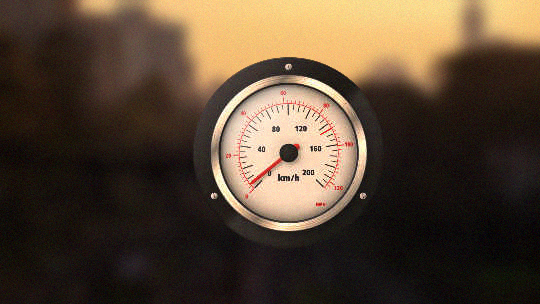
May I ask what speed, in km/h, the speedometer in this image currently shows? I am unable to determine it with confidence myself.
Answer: 5 km/h
